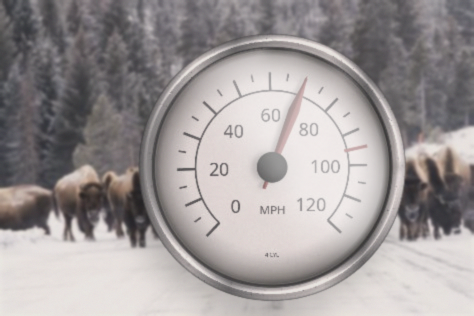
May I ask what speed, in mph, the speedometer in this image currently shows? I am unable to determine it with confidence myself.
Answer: 70 mph
